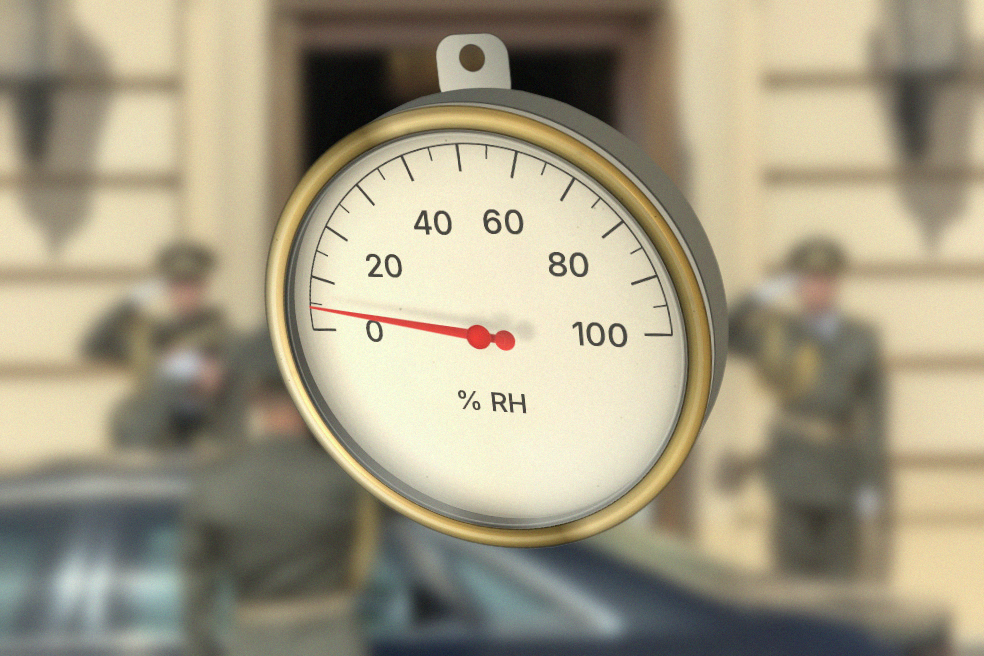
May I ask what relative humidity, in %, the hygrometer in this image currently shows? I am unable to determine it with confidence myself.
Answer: 5 %
